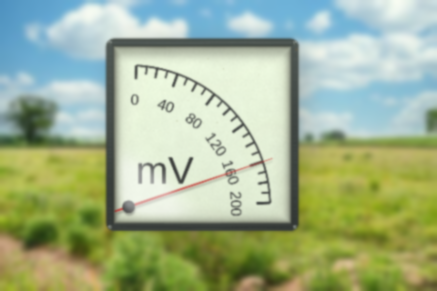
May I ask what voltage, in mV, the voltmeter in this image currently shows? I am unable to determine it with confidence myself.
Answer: 160 mV
